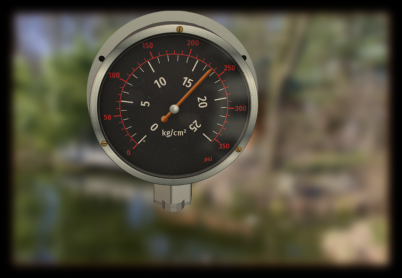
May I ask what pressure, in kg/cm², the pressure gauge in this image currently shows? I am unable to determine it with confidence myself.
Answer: 16.5 kg/cm²
